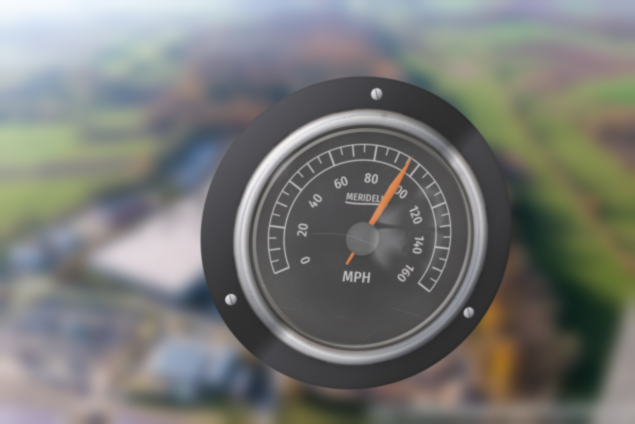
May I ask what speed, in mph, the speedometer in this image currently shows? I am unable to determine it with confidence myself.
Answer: 95 mph
